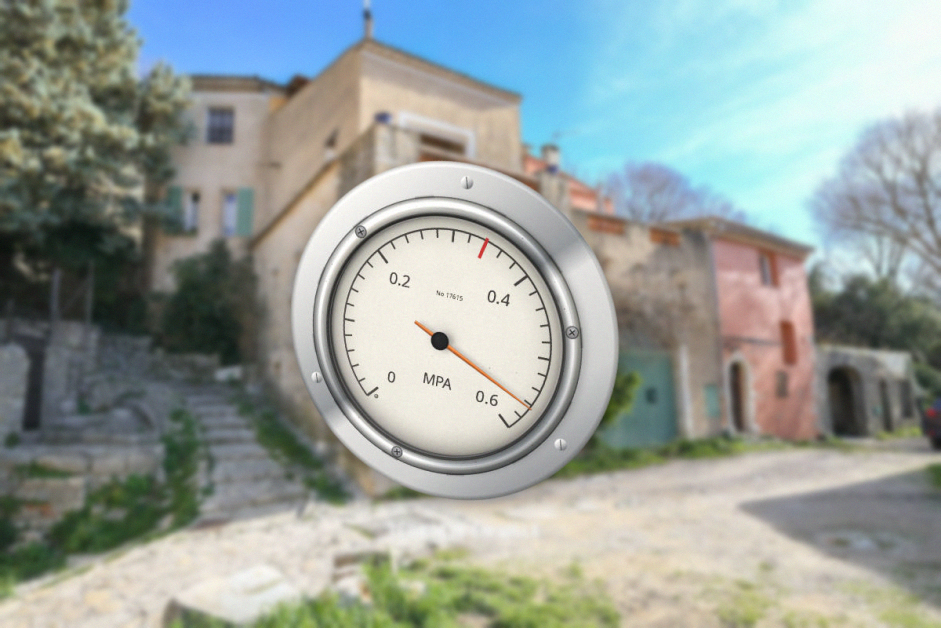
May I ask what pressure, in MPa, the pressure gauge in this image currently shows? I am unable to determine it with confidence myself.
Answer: 0.56 MPa
